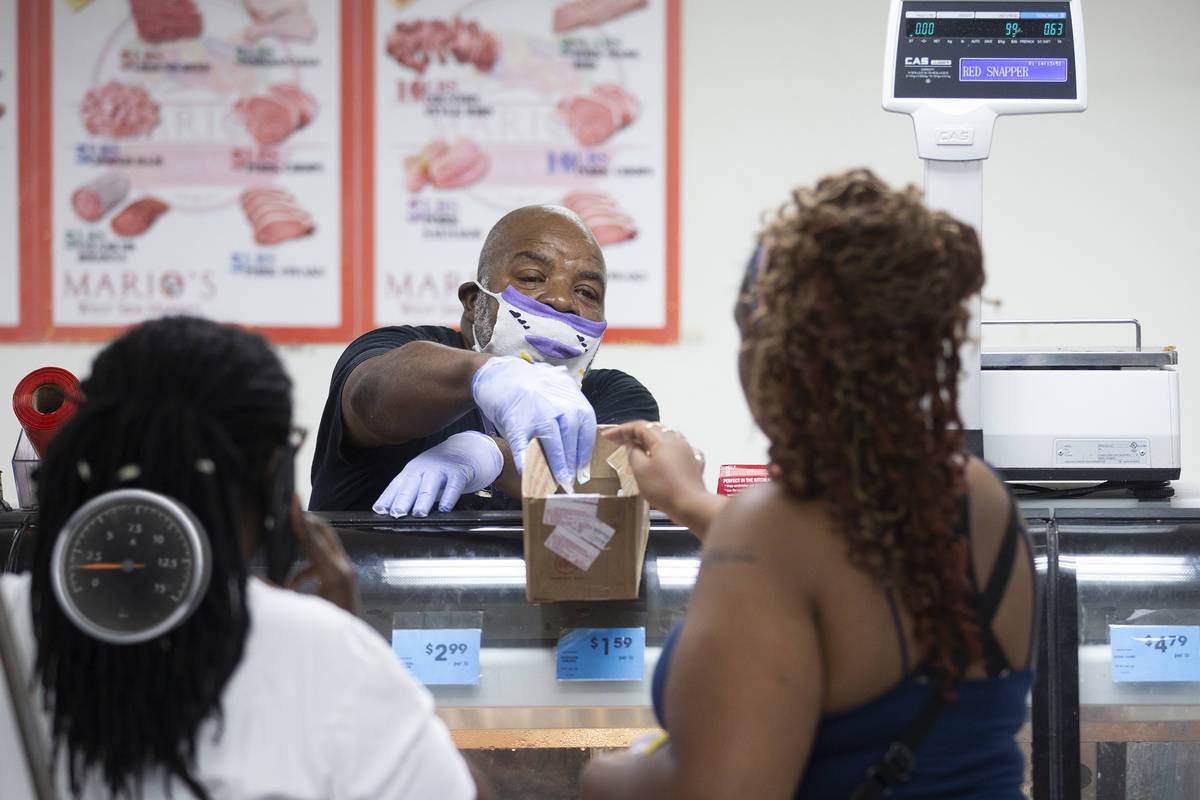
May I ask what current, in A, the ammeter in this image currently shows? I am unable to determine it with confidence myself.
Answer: 1.5 A
